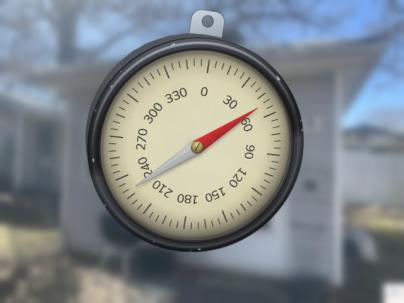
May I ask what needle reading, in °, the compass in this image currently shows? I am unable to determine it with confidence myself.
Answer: 50 °
